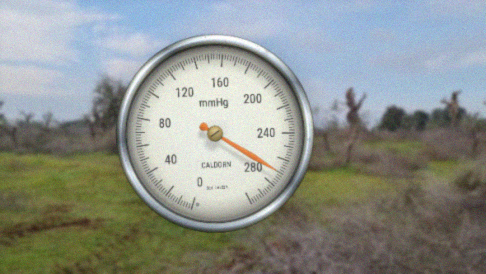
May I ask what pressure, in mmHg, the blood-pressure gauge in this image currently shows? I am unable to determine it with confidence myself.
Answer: 270 mmHg
